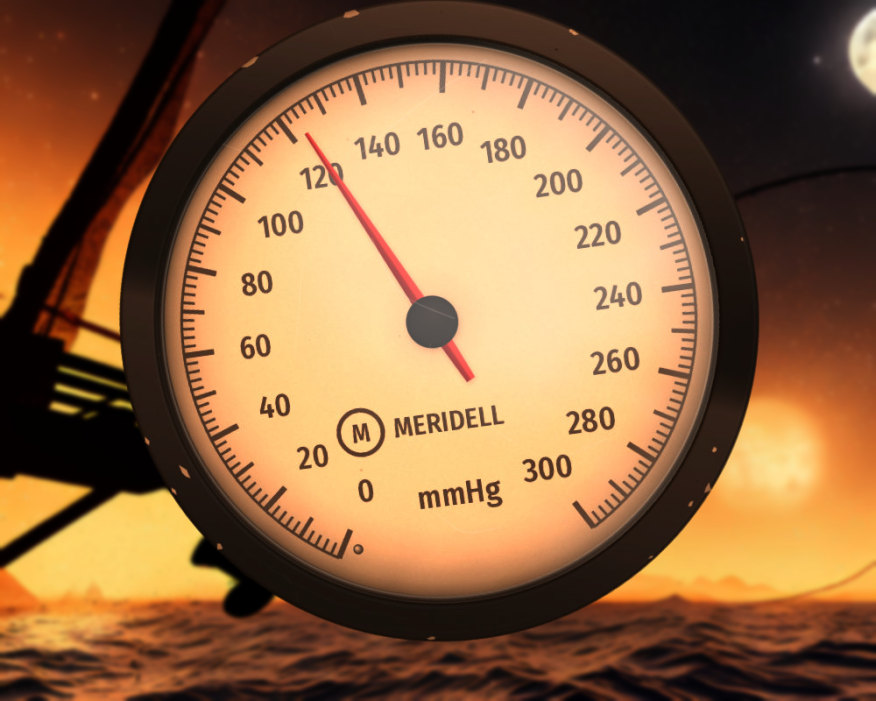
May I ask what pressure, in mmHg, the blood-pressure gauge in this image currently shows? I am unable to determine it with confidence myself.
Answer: 124 mmHg
